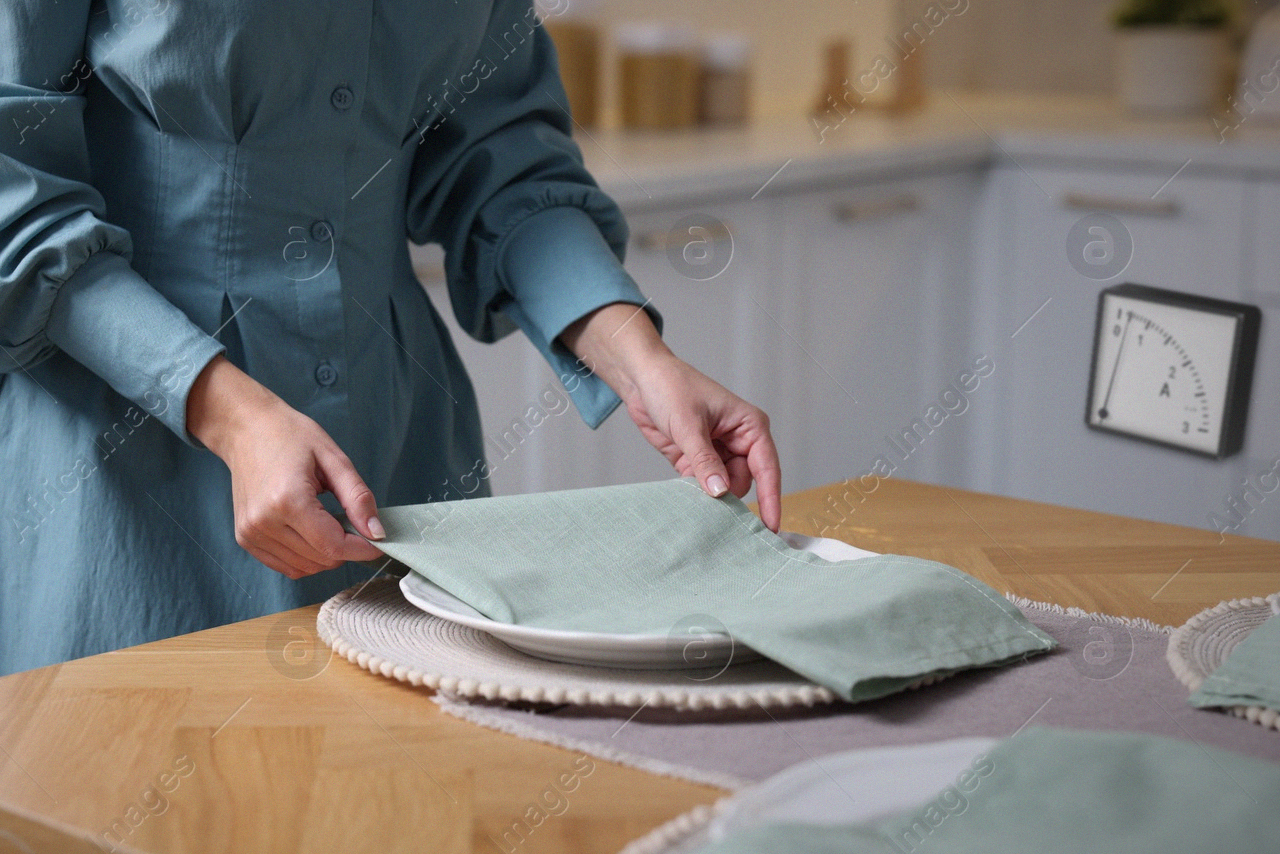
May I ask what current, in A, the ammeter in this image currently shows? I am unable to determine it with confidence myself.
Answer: 0.5 A
